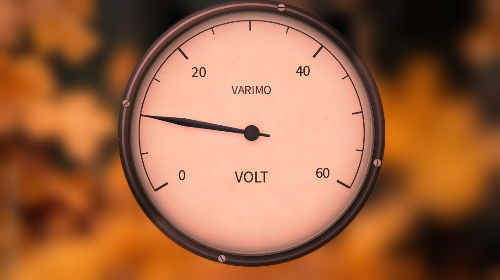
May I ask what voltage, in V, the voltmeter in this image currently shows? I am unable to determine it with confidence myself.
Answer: 10 V
